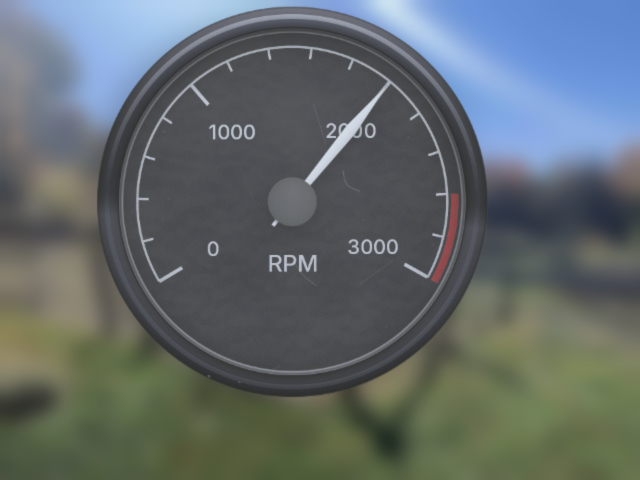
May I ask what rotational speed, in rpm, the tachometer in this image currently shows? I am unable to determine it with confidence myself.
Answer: 2000 rpm
